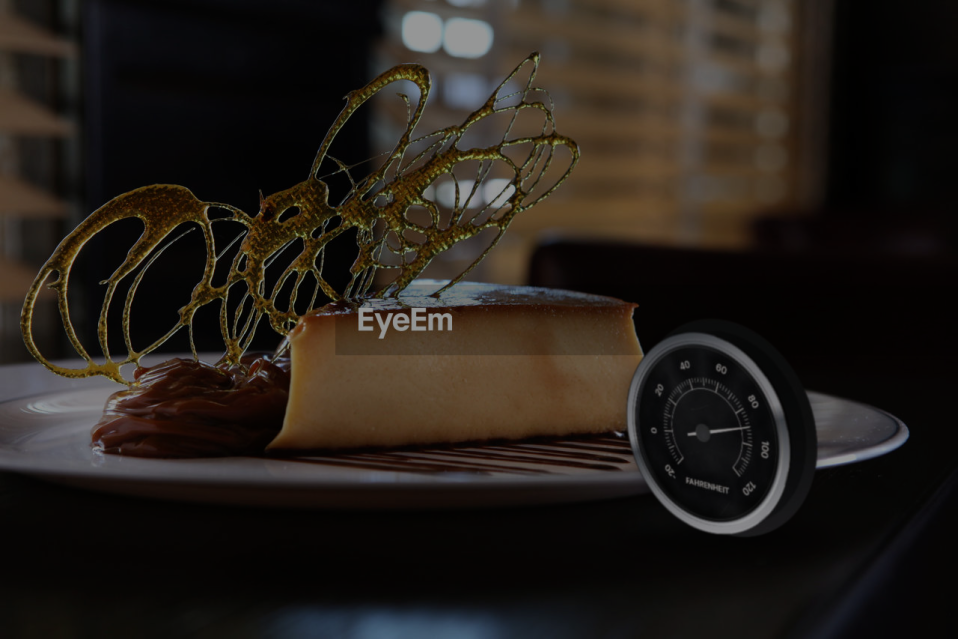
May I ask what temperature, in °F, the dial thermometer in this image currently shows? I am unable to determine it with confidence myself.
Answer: 90 °F
